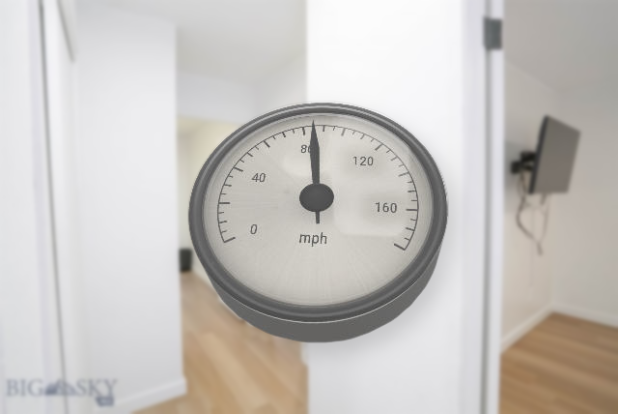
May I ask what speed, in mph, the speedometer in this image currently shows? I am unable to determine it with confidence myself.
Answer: 85 mph
